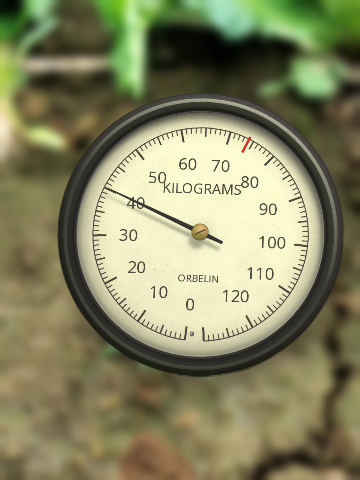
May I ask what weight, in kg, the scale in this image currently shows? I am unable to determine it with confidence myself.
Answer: 40 kg
